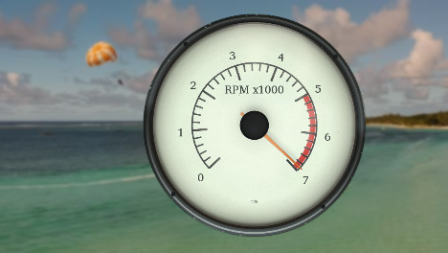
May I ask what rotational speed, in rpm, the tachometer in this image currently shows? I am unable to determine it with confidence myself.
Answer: 6900 rpm
